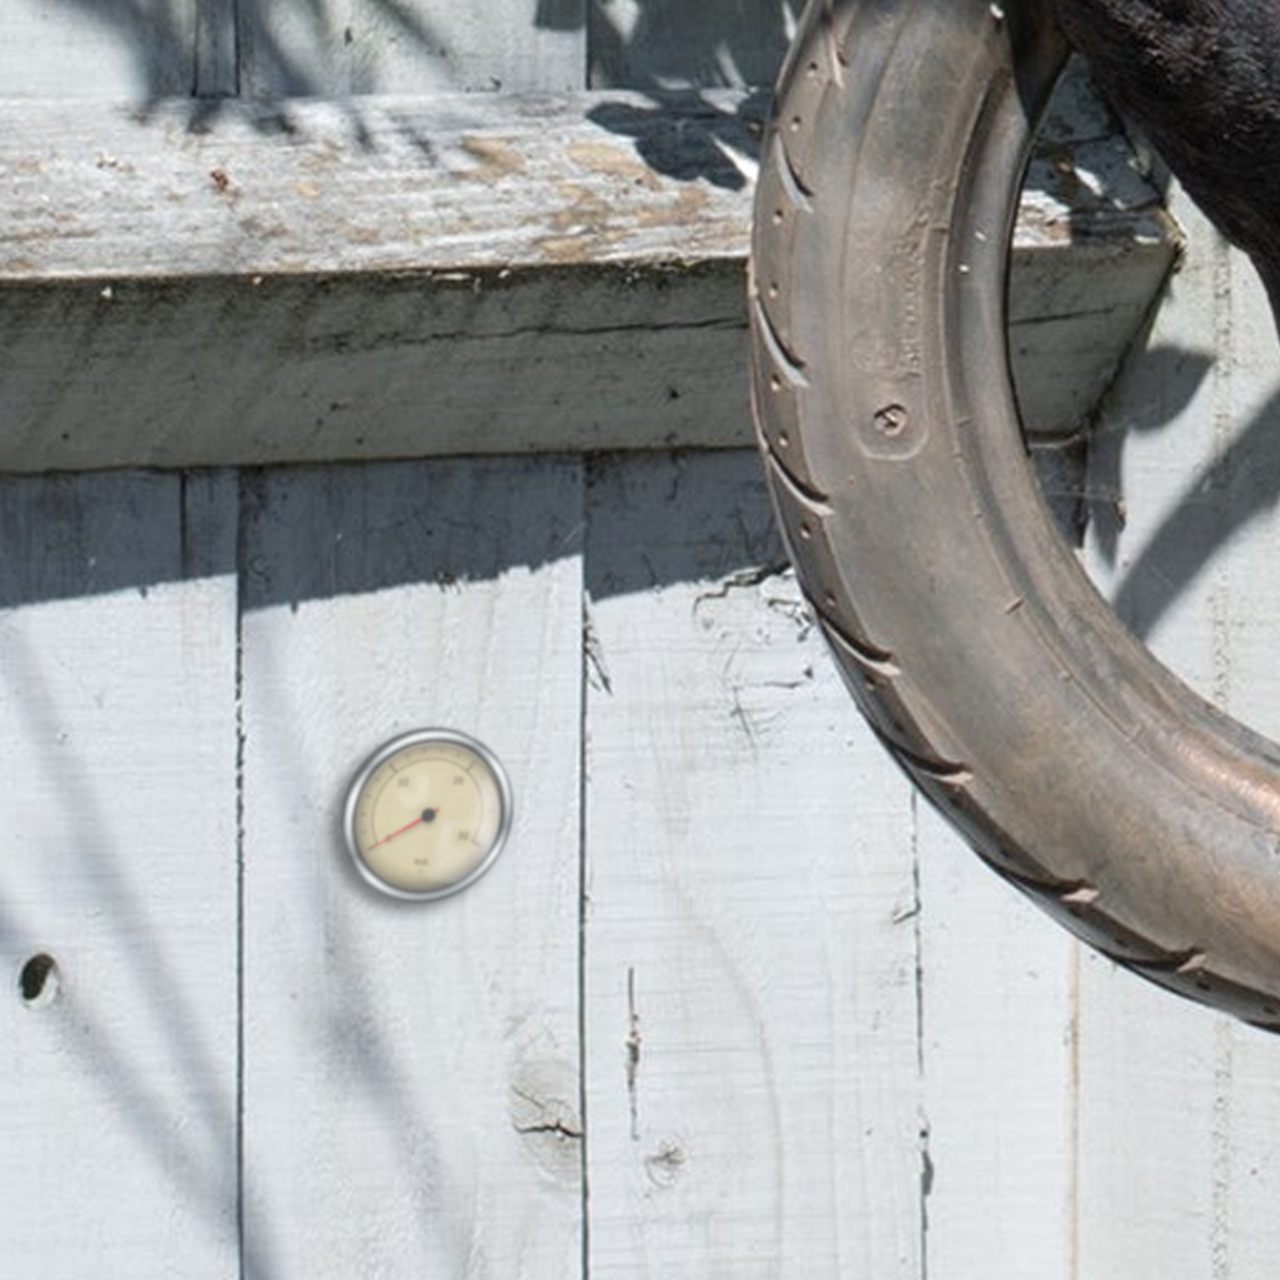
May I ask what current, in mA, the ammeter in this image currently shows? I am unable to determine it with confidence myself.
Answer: 0 mA
